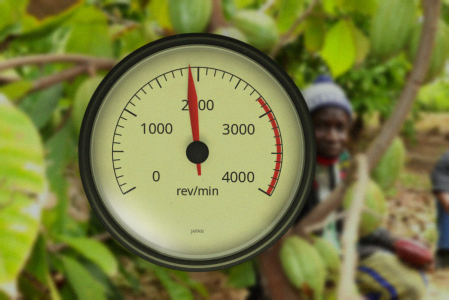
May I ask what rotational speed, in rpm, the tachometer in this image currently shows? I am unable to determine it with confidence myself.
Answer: 1900 rpm
